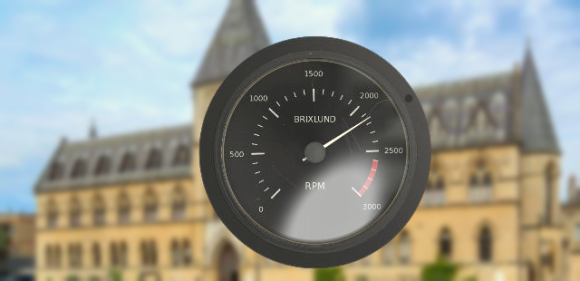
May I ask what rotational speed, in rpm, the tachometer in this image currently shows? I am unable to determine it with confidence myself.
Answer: 2150 rpm
